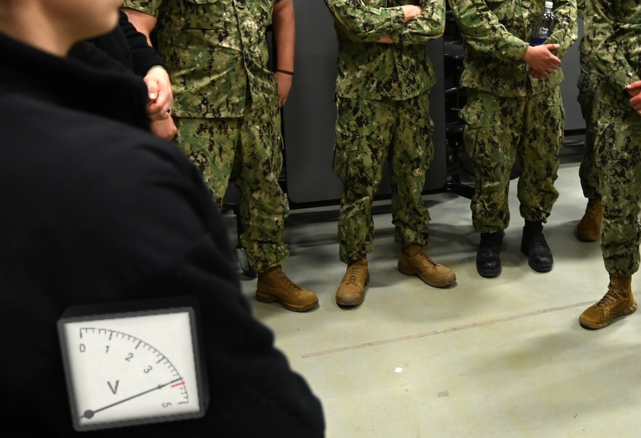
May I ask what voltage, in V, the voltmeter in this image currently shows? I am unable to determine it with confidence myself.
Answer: 4 V
